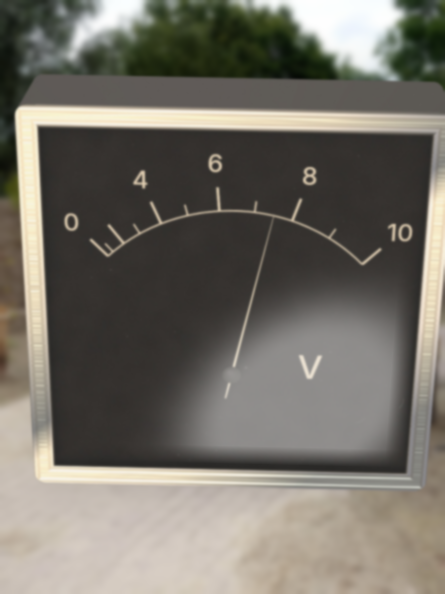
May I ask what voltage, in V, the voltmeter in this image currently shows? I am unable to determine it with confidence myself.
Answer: 7.5 V
